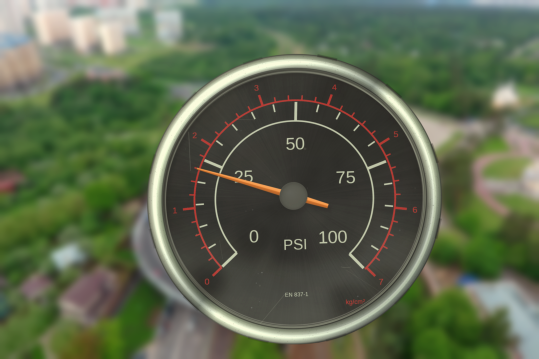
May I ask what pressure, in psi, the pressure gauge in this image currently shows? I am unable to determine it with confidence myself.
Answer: 22.5 psi
